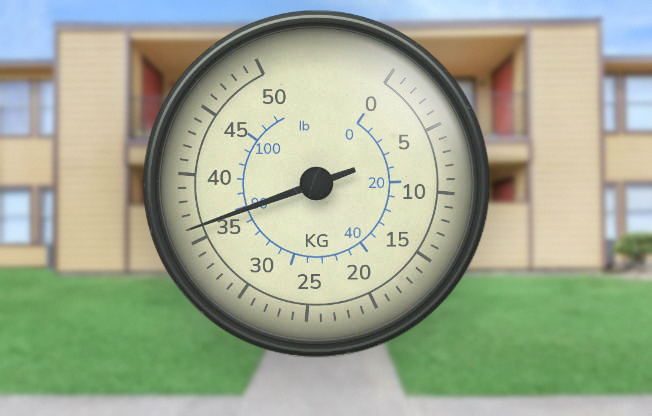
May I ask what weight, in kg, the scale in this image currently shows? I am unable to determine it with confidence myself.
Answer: 36 kg
